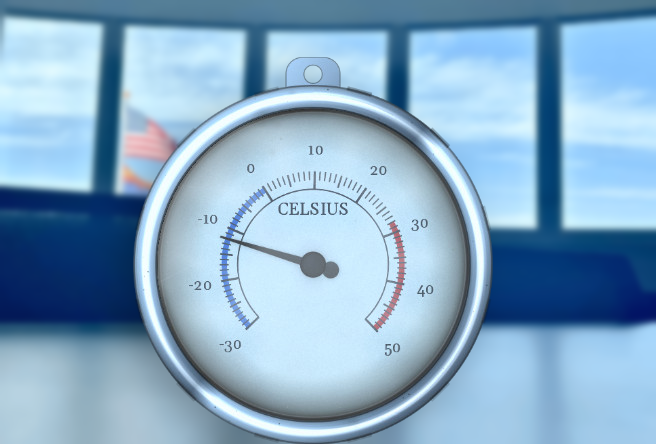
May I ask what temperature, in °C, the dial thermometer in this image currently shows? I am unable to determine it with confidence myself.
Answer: -12 °C
